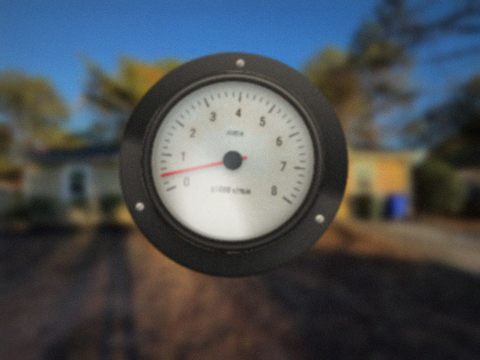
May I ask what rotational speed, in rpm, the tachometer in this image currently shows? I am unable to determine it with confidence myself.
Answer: 400 rpm
